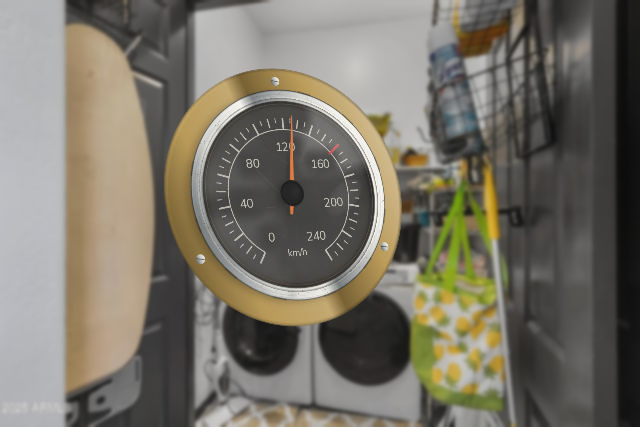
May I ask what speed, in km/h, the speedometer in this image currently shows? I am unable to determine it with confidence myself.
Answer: 125 km/h
